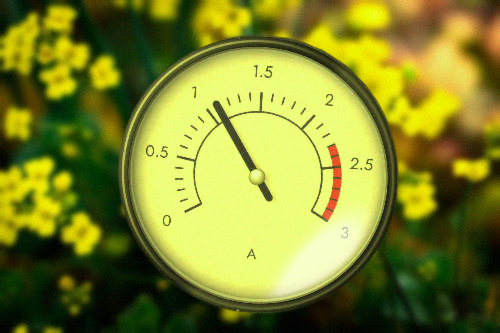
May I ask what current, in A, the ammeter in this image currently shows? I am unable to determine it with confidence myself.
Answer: 1.1 A
